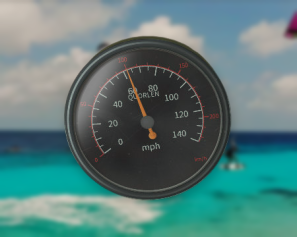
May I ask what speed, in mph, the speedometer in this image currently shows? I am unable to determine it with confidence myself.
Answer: 62.5 mph
